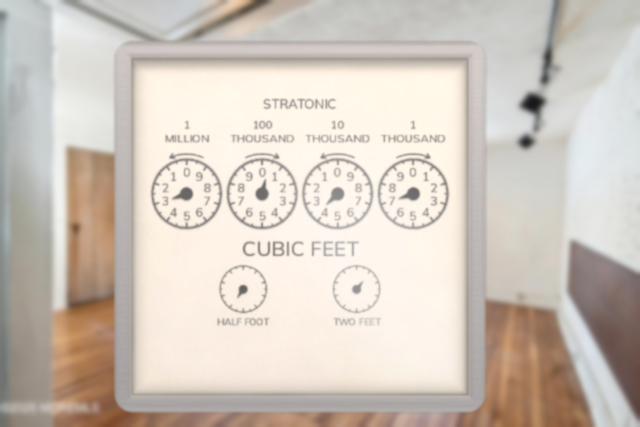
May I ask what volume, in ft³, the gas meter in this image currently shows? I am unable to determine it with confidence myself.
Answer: 303700 ft³
